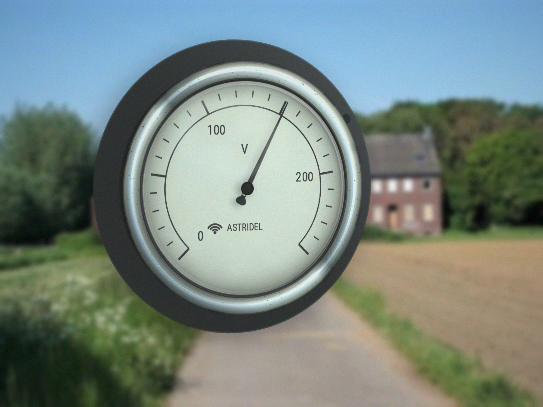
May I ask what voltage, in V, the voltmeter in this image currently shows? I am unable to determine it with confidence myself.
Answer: 150 V
